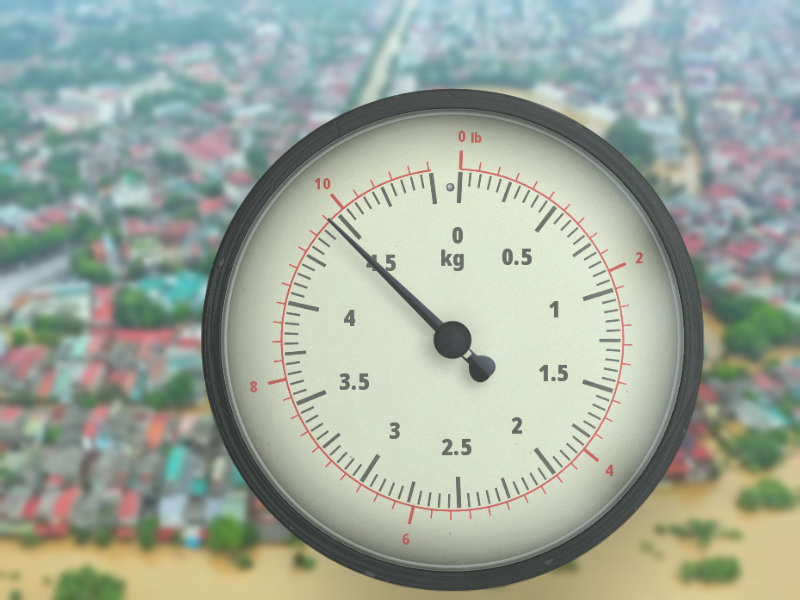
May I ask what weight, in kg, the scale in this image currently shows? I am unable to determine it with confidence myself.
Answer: 4.45 kg
